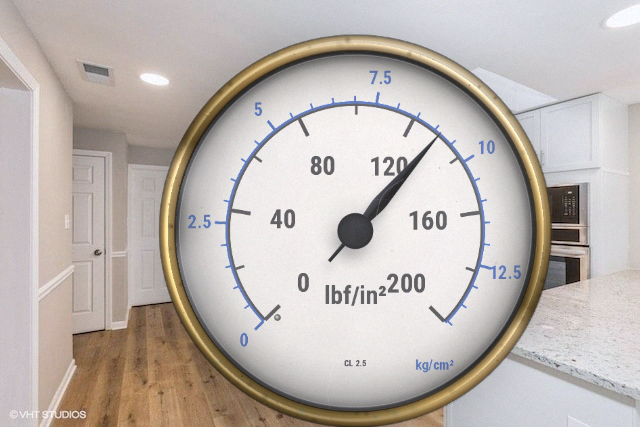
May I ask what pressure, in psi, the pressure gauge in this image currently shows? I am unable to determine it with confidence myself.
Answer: 130 psi
